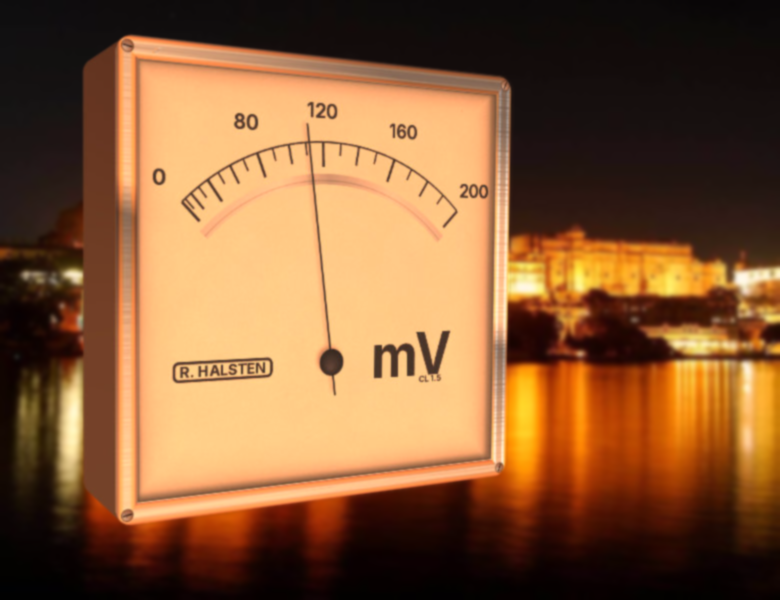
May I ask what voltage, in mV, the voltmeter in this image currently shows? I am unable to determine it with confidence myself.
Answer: 110 mV
